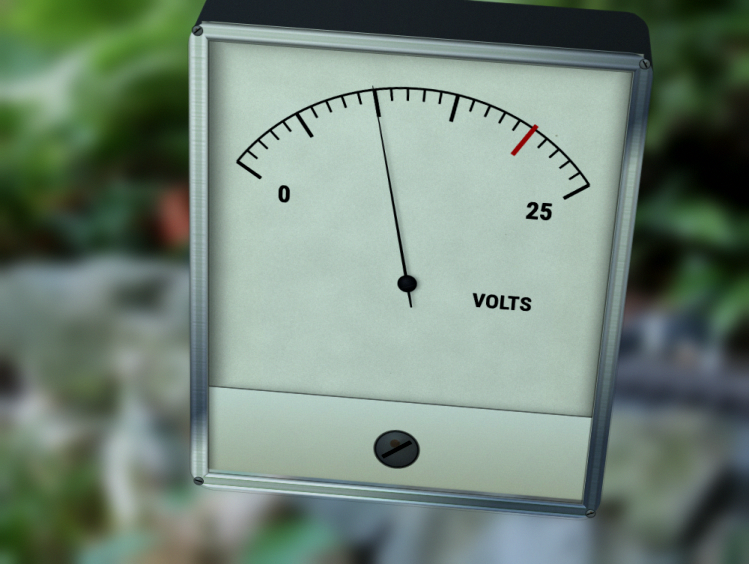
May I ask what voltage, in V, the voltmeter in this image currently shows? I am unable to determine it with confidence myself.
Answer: 10 V
